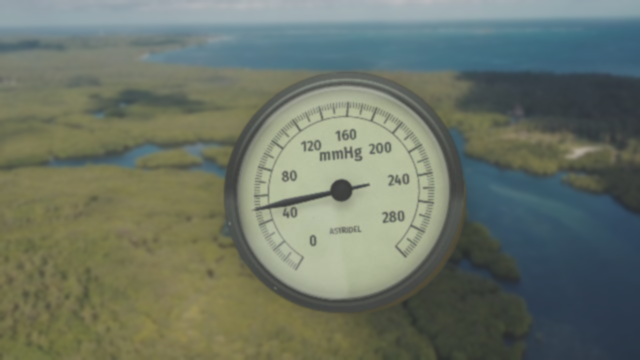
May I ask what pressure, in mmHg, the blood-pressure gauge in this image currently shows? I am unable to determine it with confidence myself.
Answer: 50 mmHg
